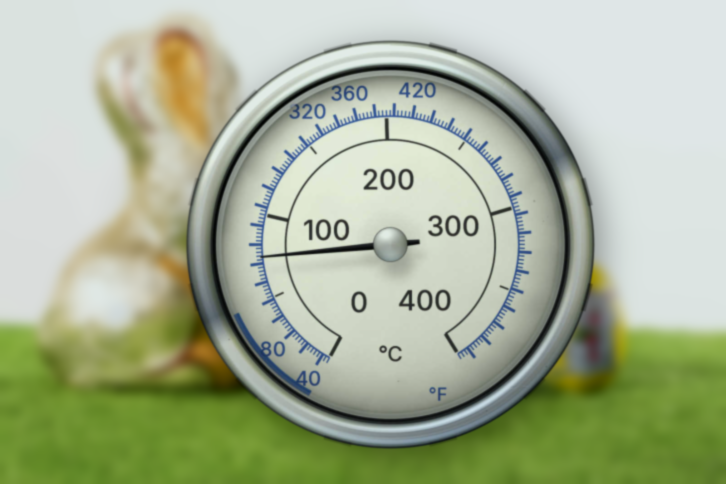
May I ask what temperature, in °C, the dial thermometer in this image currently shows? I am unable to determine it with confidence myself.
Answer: 75 °C
